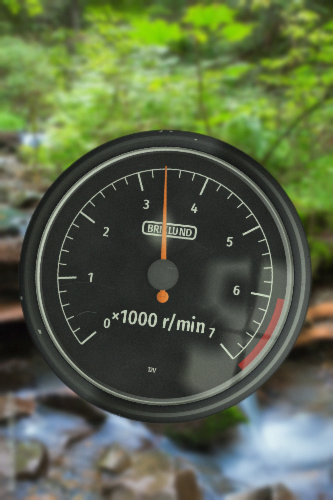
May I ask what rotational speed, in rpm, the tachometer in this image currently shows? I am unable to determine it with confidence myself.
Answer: 3400 rpm
